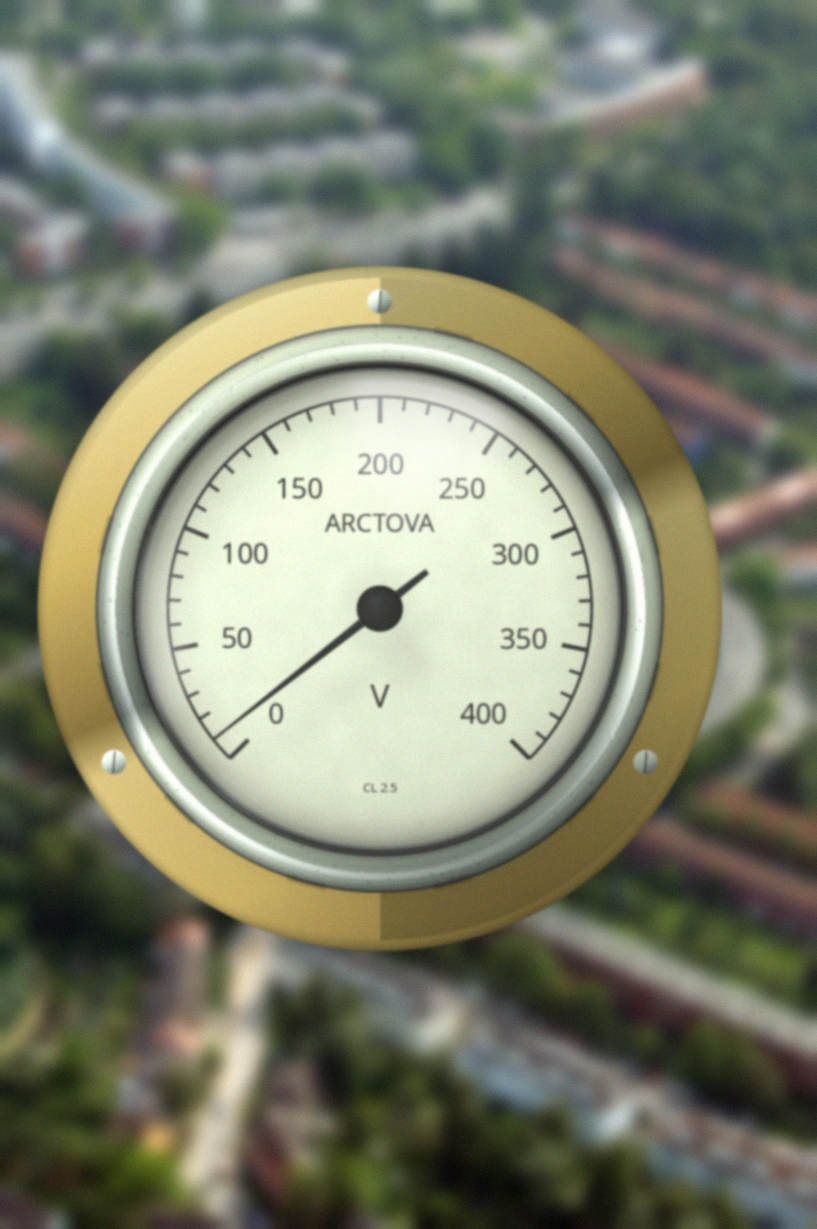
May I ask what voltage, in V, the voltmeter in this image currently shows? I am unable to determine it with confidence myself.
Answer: 10 V
